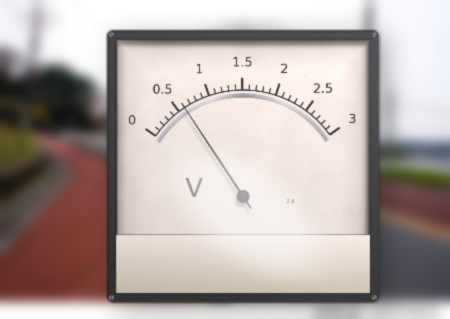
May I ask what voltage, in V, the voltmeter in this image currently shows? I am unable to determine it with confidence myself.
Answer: 0.6 V
